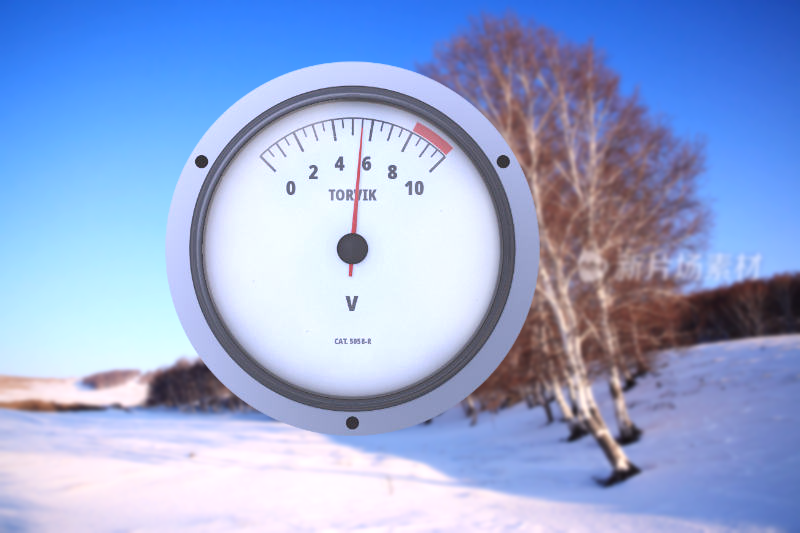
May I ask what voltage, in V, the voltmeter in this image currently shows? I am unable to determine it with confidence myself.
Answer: 5.5 V
